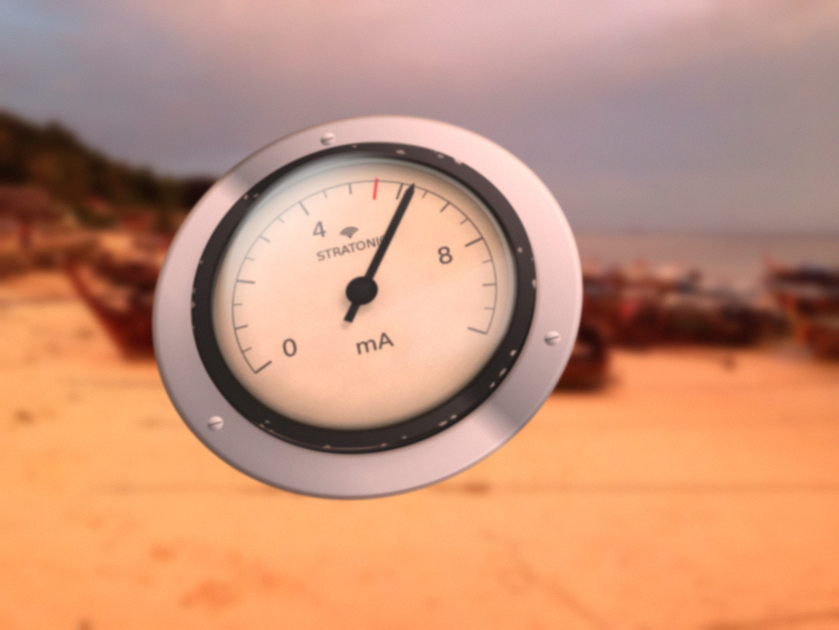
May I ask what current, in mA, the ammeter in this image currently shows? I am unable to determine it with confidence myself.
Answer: 6.25 mA
